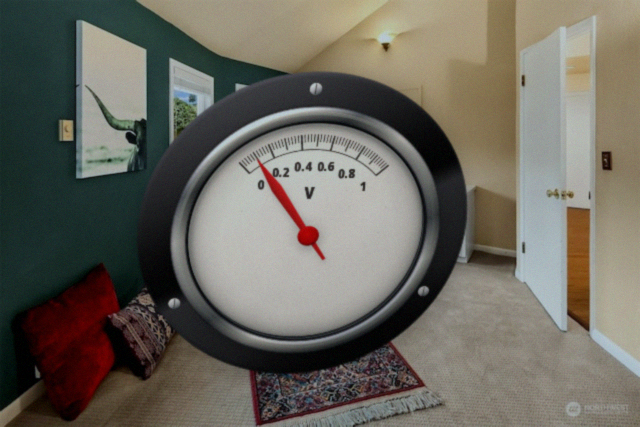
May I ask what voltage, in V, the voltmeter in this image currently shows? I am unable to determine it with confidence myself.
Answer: 0.1 V
